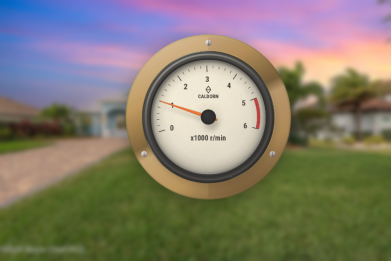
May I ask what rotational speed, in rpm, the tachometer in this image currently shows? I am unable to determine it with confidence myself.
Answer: 1000 rpm
